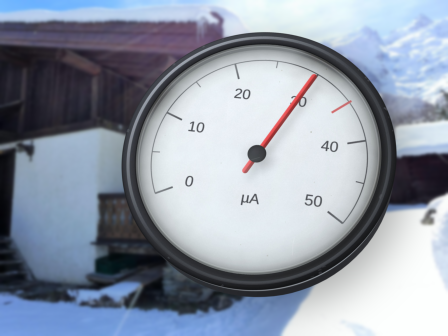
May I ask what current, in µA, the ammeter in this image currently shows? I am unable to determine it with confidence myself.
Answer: 30 µA
